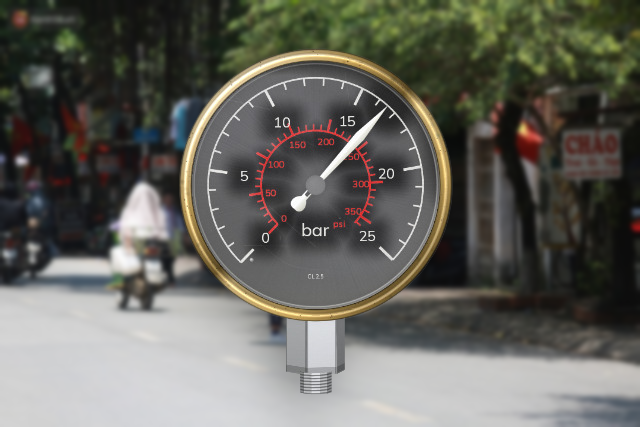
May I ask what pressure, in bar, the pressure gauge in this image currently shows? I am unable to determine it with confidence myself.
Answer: 16.5 bar
